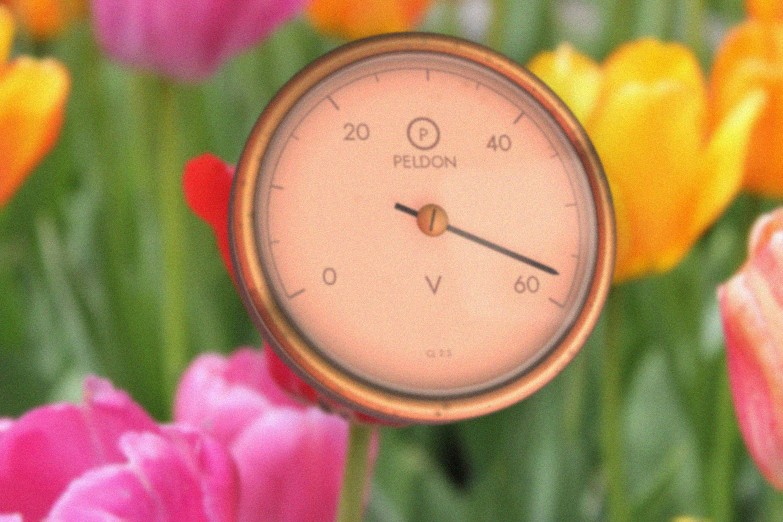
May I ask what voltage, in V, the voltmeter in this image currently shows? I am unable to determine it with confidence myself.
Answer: 57.5 V
